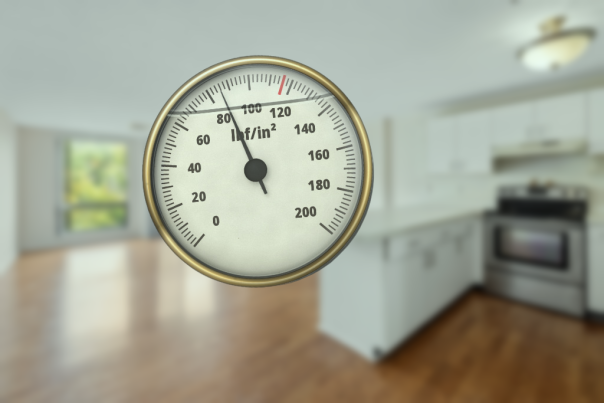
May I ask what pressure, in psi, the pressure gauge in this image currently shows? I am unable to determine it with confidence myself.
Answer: 86 psi
